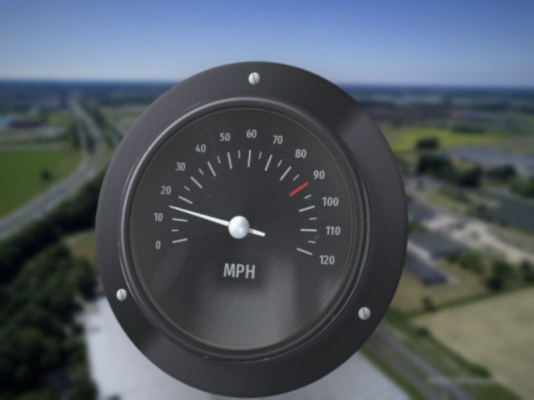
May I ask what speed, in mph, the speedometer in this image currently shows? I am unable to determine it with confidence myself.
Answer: 15 mph
